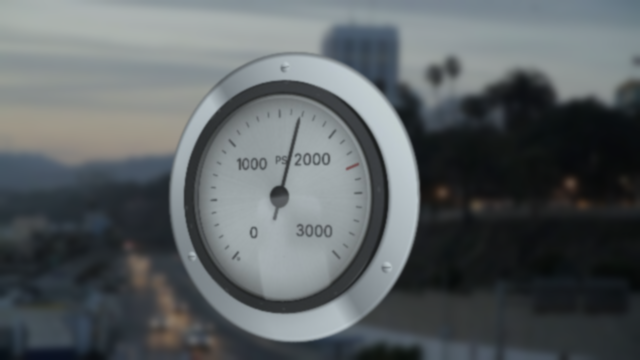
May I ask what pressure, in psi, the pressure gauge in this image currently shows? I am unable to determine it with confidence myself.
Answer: 1700 psi
